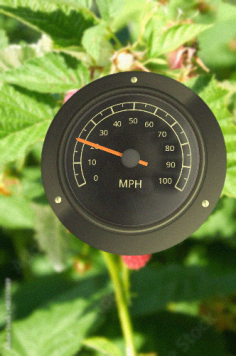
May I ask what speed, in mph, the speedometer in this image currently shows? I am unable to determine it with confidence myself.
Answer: 20 mph
